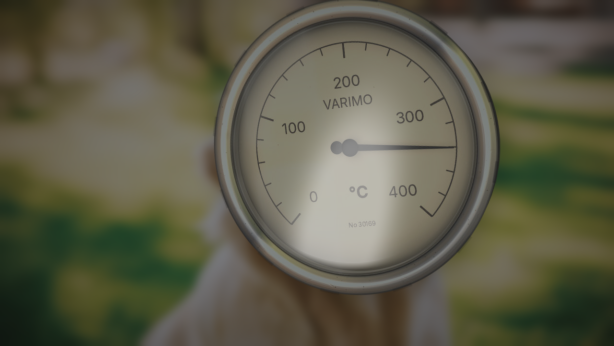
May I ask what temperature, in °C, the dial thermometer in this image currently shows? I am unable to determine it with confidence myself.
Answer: 340 °C
